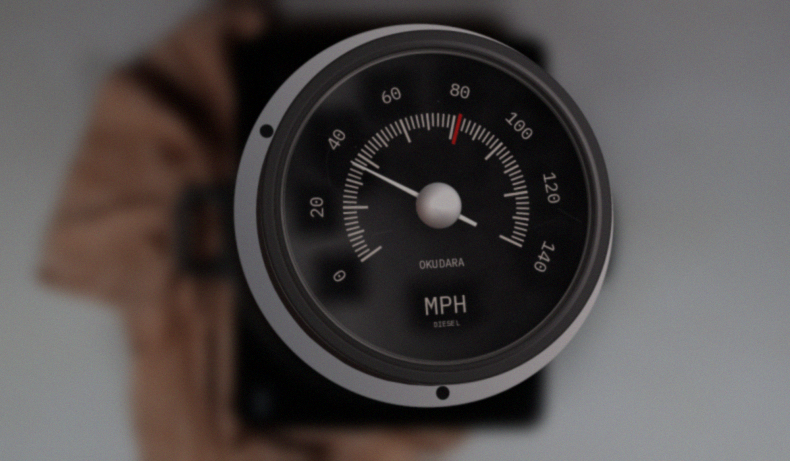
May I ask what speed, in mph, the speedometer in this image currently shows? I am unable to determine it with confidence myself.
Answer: 36 mph
